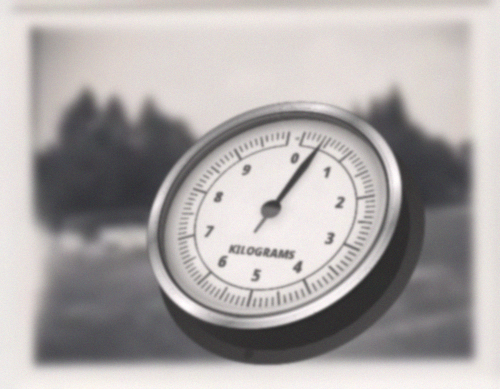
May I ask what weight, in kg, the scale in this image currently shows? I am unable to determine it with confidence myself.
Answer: 0.5 kg
